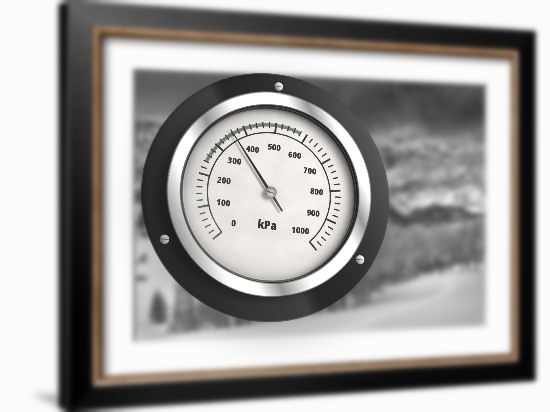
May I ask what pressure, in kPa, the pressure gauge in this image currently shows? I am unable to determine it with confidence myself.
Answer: 360 kPa
